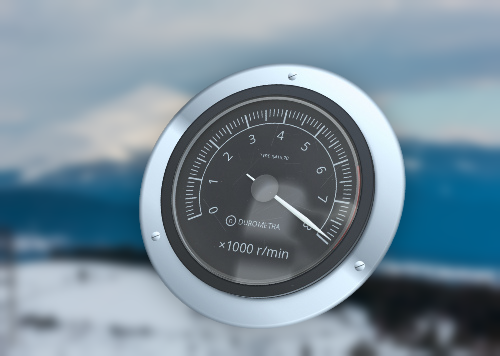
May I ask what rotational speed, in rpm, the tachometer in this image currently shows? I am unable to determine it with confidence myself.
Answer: 7900 rpm
